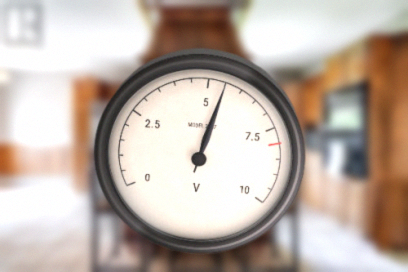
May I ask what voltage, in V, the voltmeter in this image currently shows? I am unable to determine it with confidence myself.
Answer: 5.5 V
